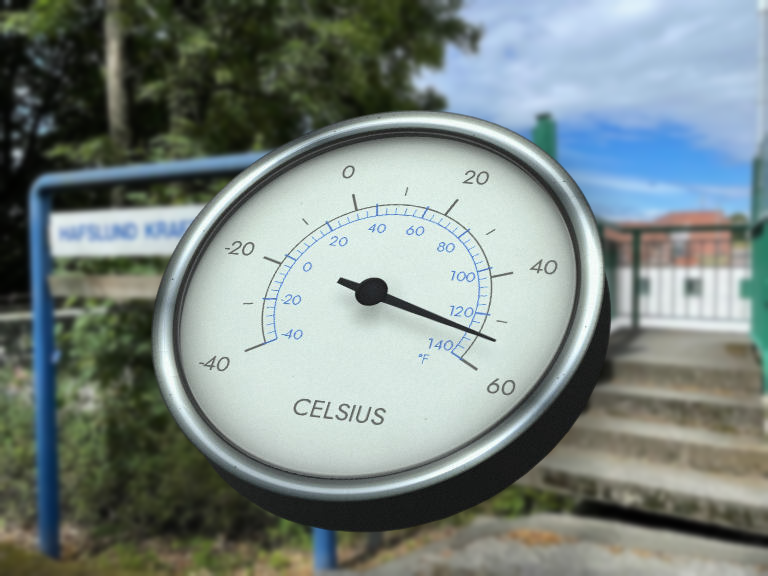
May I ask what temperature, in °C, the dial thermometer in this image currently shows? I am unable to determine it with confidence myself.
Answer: 55 °C
